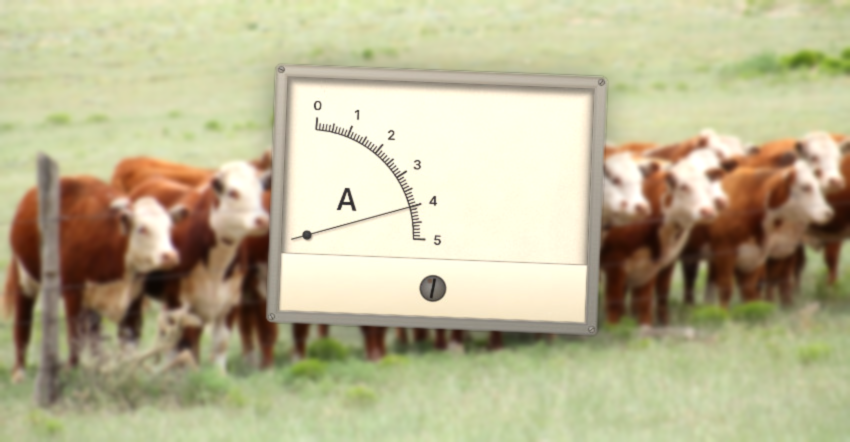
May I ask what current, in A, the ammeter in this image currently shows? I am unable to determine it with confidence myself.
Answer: 4 A
